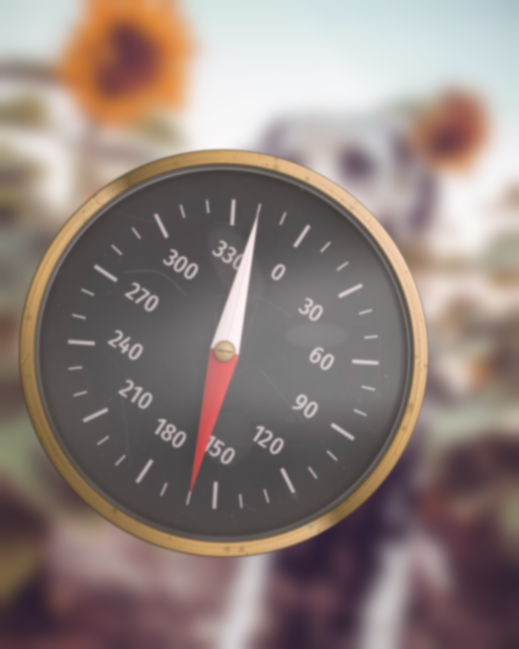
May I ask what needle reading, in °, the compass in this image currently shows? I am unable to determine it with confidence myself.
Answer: 160 °
